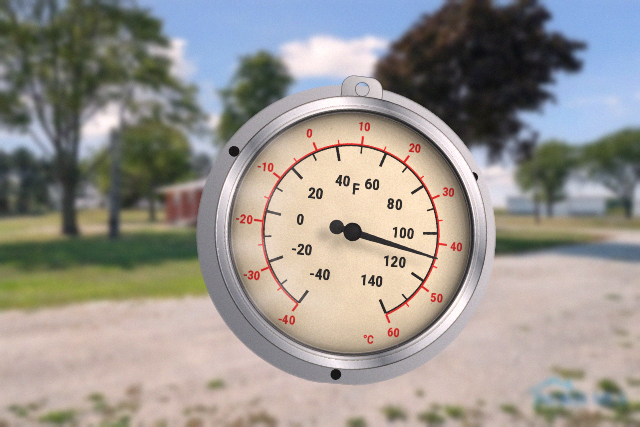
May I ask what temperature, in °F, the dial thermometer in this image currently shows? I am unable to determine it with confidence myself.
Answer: 110 °F
